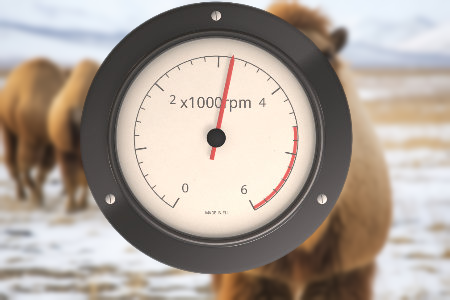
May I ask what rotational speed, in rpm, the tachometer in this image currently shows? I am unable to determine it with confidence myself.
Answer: 3200 rpm
